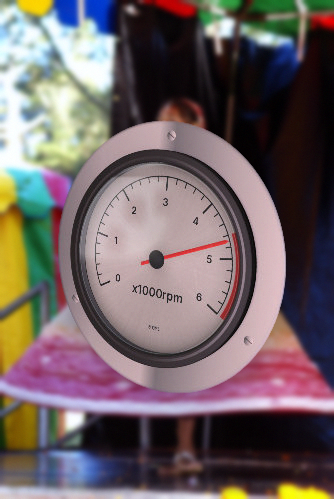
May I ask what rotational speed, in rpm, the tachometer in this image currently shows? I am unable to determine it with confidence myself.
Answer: 4700 rpm
